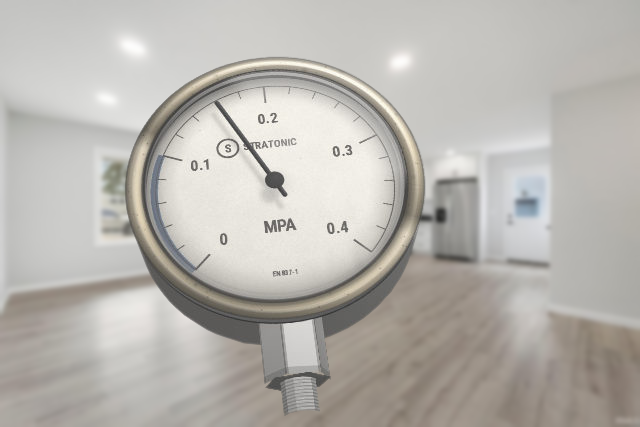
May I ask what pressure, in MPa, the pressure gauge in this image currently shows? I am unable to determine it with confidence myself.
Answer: 0.16 MPa
